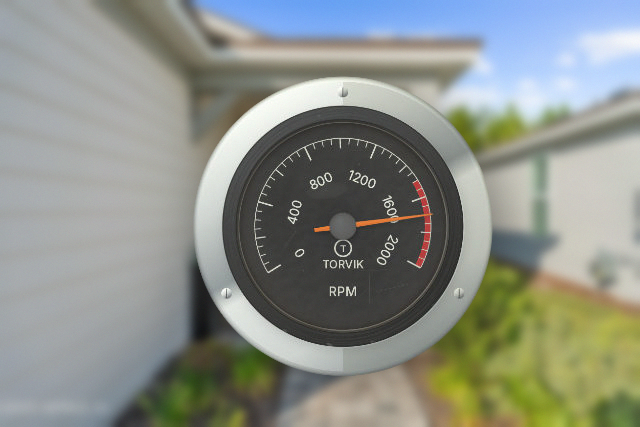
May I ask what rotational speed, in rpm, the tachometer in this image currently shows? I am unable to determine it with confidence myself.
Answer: 1700 rpm
